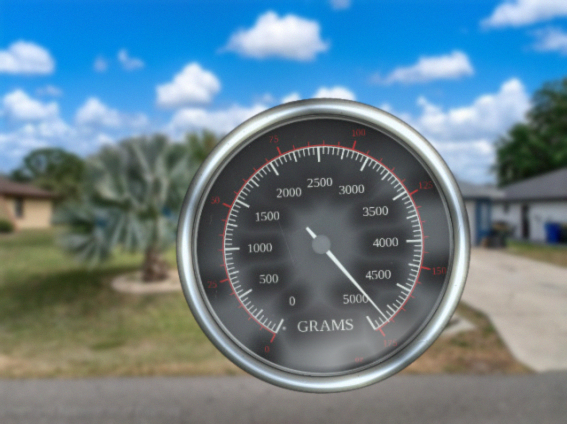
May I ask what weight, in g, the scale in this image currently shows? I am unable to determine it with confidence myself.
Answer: 4850 g
